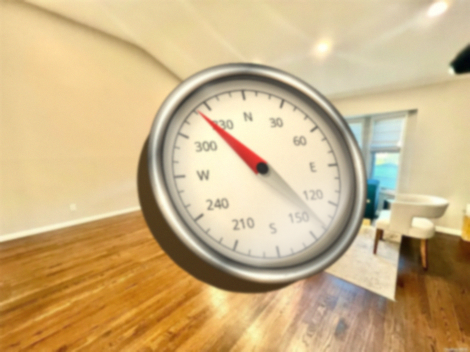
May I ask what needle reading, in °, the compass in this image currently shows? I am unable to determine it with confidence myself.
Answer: 320 °
